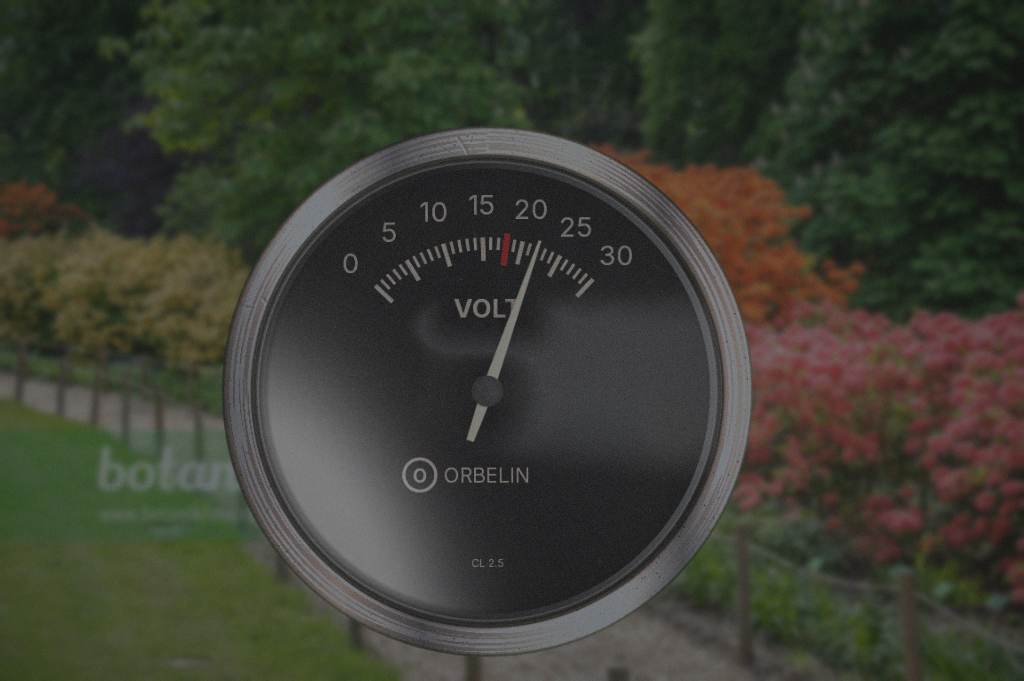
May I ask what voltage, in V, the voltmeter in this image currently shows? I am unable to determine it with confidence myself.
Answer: 22 V
